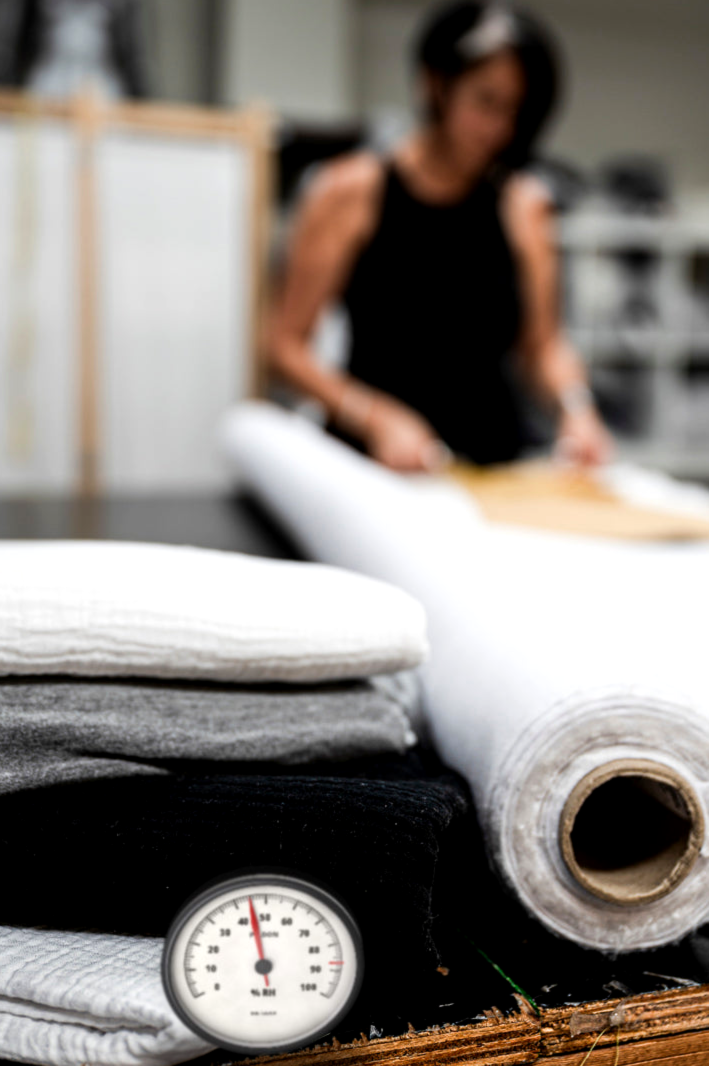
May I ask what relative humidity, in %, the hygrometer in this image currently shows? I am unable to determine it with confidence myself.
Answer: 45 %
